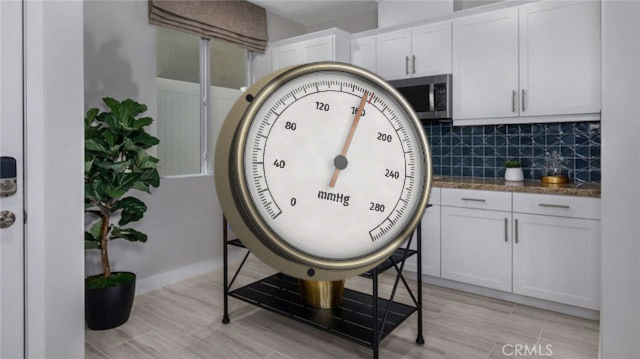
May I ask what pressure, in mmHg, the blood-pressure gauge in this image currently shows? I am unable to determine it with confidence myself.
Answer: 160 mmHg
